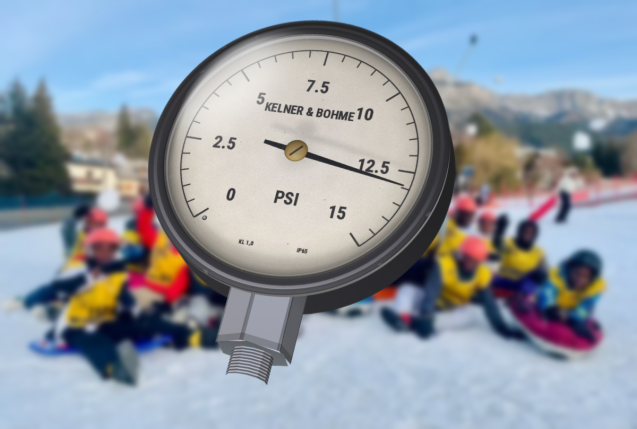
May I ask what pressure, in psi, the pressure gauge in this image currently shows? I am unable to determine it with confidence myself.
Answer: 13 psi
